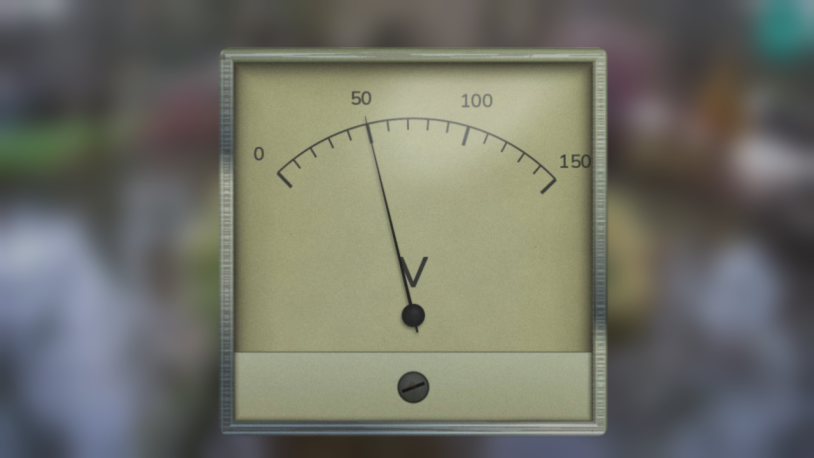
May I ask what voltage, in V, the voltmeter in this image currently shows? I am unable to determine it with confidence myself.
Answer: 50 V
